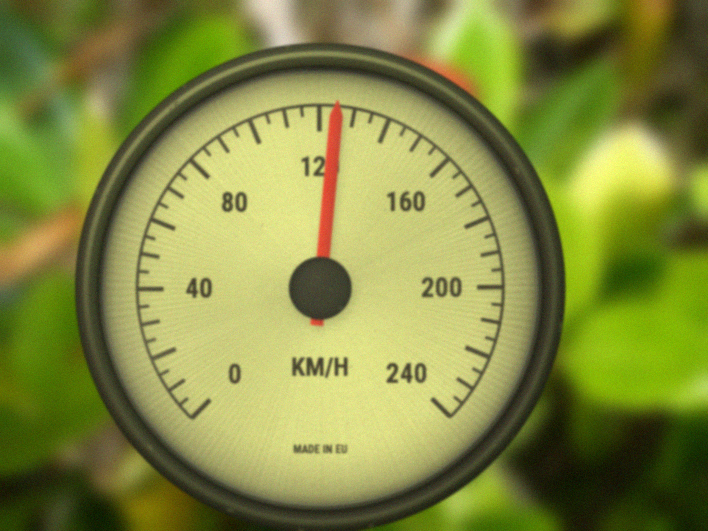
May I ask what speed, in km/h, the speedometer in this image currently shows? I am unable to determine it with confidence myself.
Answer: 125 km/h
